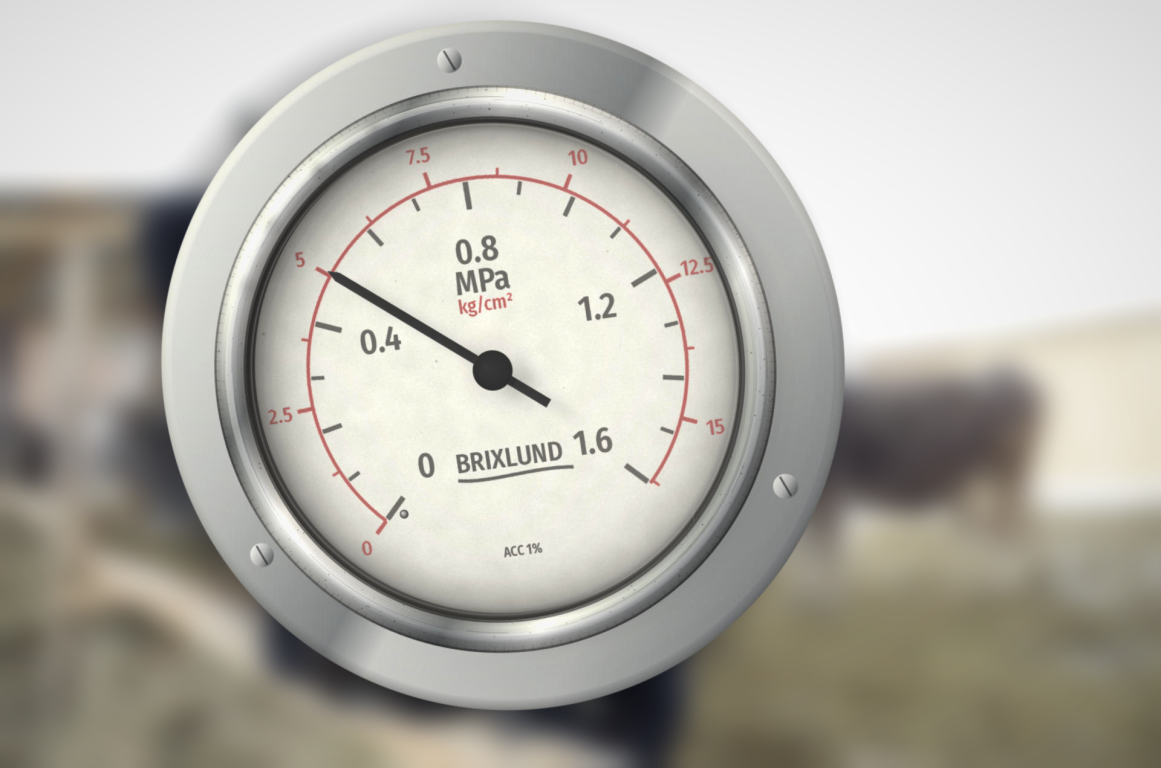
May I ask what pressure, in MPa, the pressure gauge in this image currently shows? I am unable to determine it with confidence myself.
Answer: 0.5 MPa
